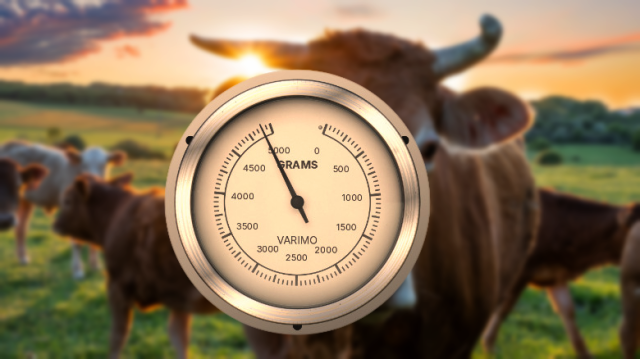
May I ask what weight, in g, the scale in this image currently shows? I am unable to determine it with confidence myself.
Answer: 4900 g
